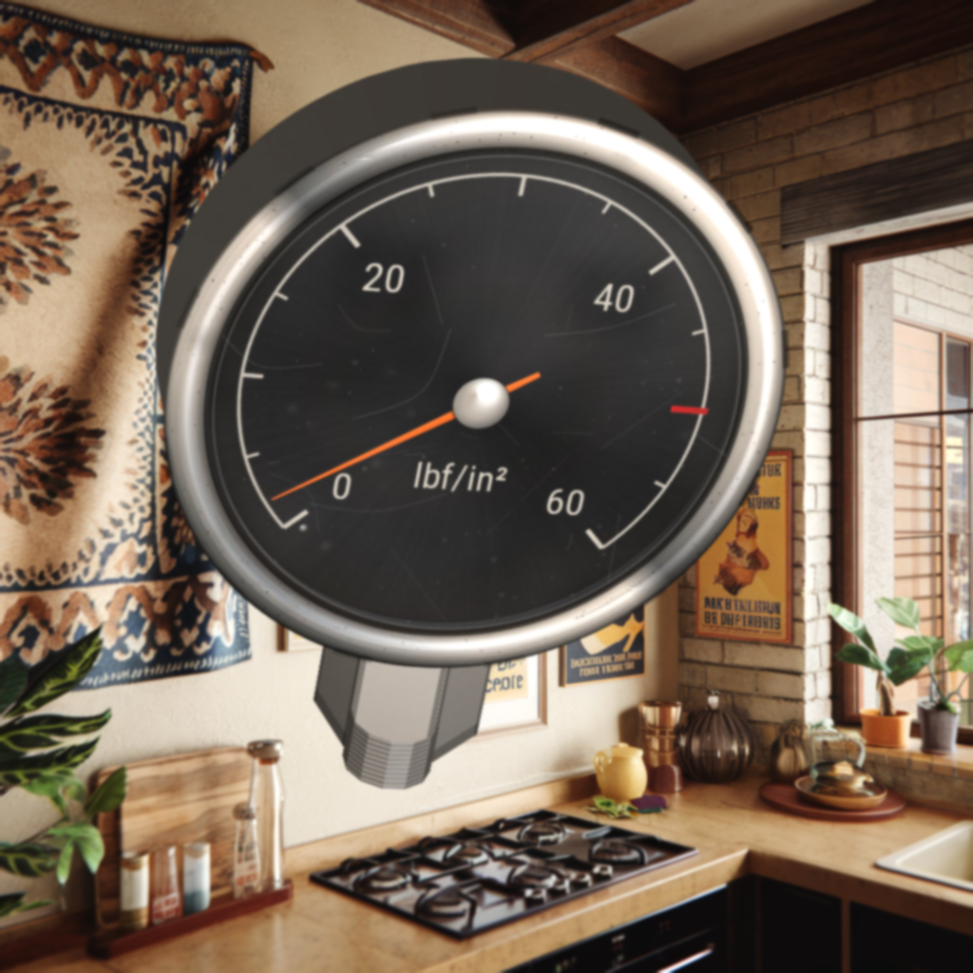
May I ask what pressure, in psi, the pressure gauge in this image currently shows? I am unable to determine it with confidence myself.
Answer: 2.5 psi
